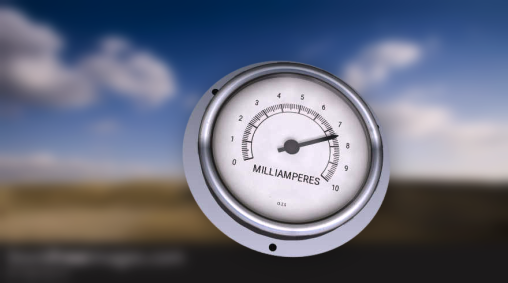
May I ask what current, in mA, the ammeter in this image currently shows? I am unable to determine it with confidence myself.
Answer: 7.5 mA
